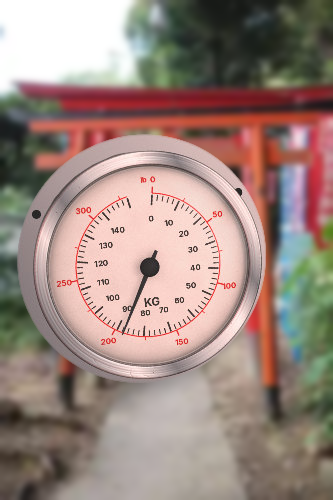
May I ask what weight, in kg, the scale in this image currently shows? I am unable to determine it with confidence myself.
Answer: 88 kg
